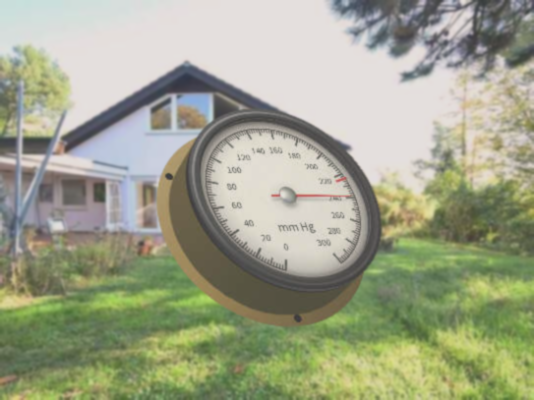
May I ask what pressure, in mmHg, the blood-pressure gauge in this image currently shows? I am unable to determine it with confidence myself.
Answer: 240 mmHg
